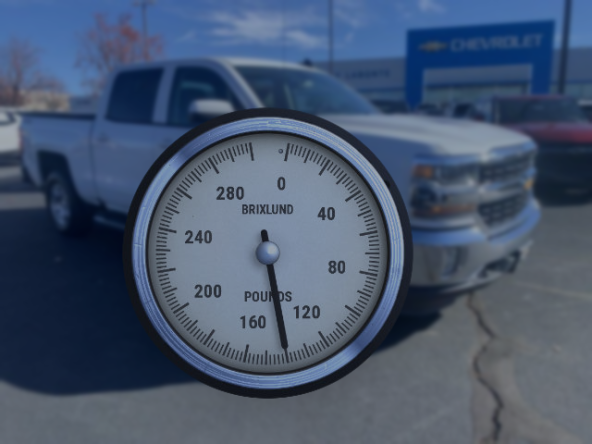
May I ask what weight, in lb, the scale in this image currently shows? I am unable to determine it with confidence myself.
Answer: 140 lb
